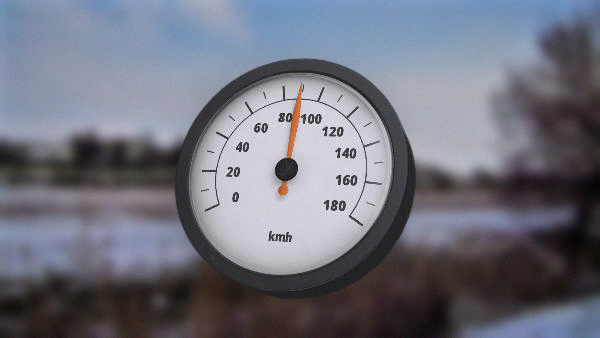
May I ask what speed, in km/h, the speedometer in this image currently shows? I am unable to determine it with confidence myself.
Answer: 90 km/h
